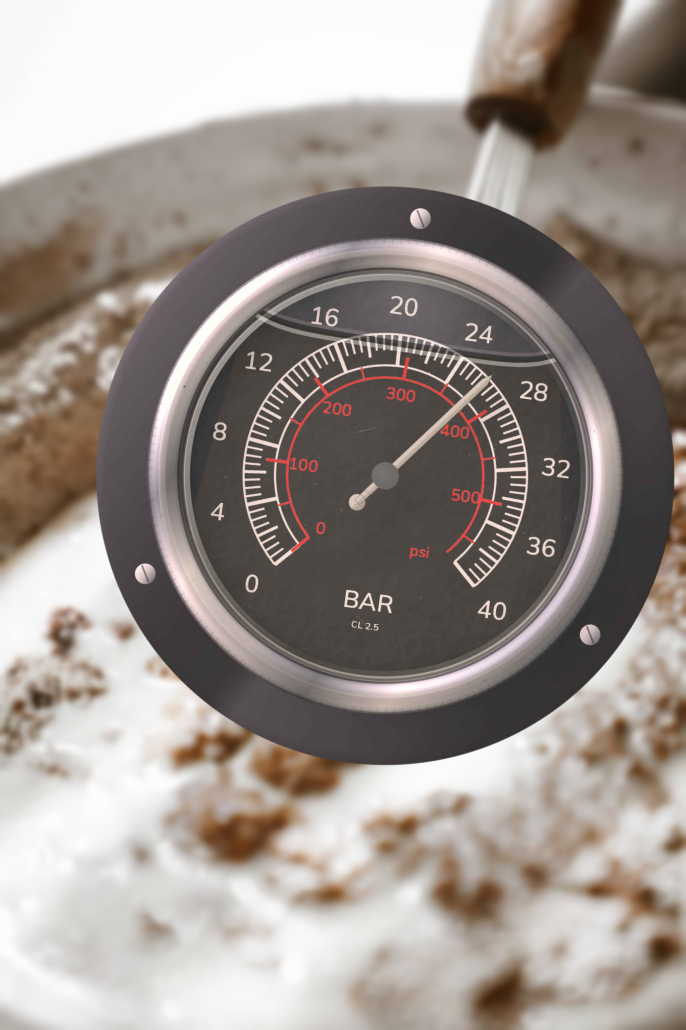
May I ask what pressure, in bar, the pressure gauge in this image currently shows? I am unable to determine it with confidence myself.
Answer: 26 bar
